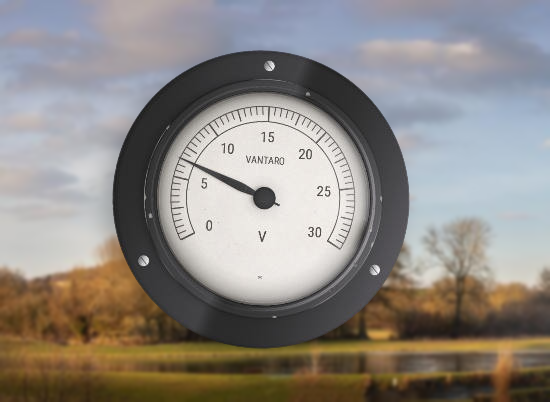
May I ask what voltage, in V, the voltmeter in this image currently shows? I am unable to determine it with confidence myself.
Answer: 6.5 V
